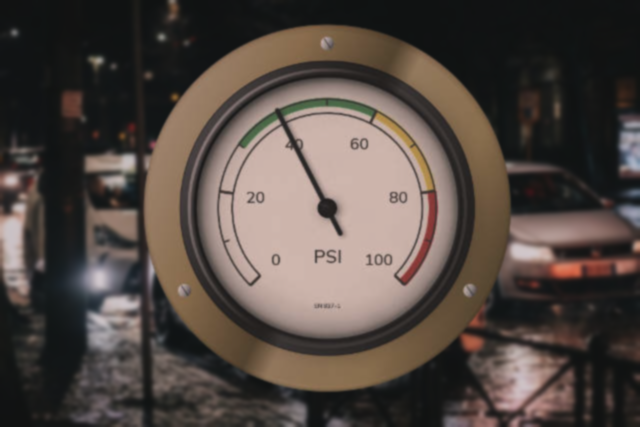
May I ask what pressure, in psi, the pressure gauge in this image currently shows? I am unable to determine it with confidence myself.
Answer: 40 psi
